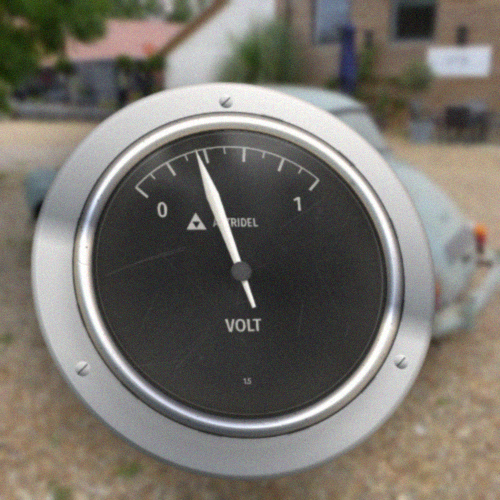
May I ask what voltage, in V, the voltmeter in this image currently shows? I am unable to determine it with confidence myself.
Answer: 0.35 V
